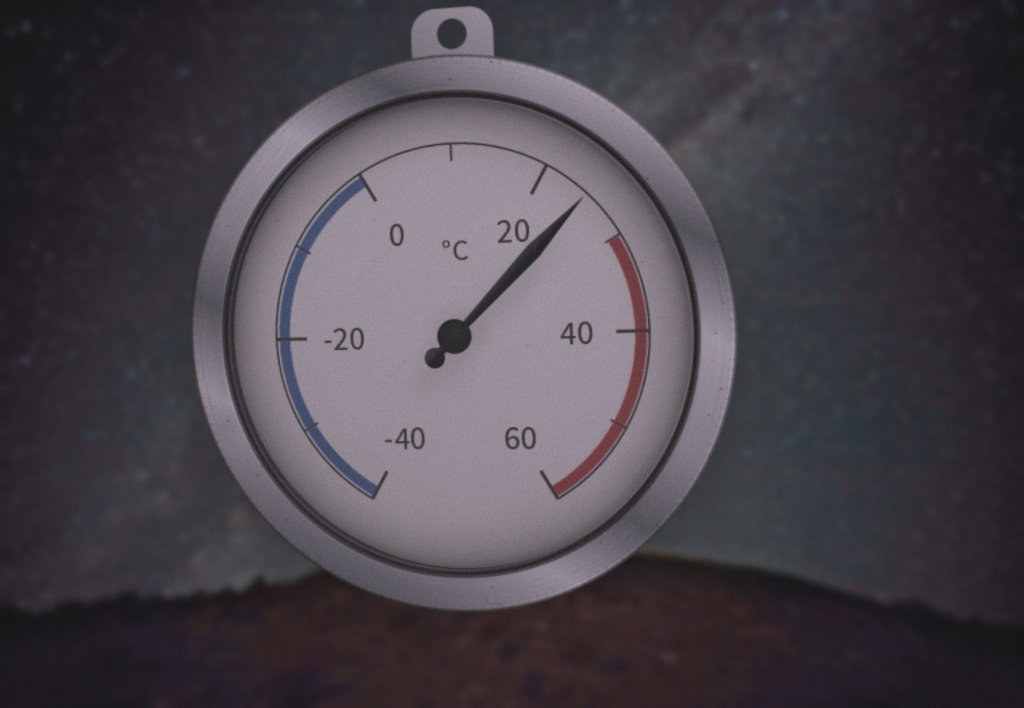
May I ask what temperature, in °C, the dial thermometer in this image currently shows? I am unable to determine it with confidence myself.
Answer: 25 °C
